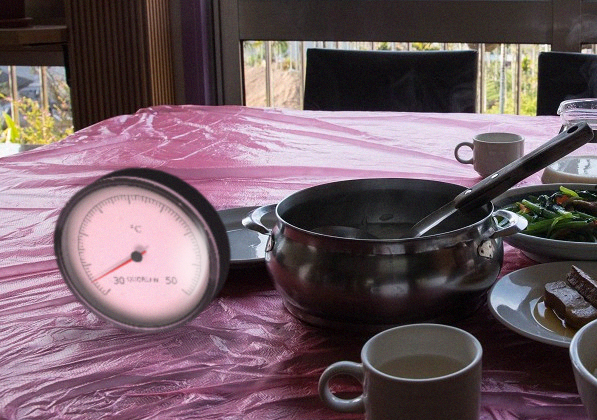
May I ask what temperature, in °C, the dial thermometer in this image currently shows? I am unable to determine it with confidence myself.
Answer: -25 °C
